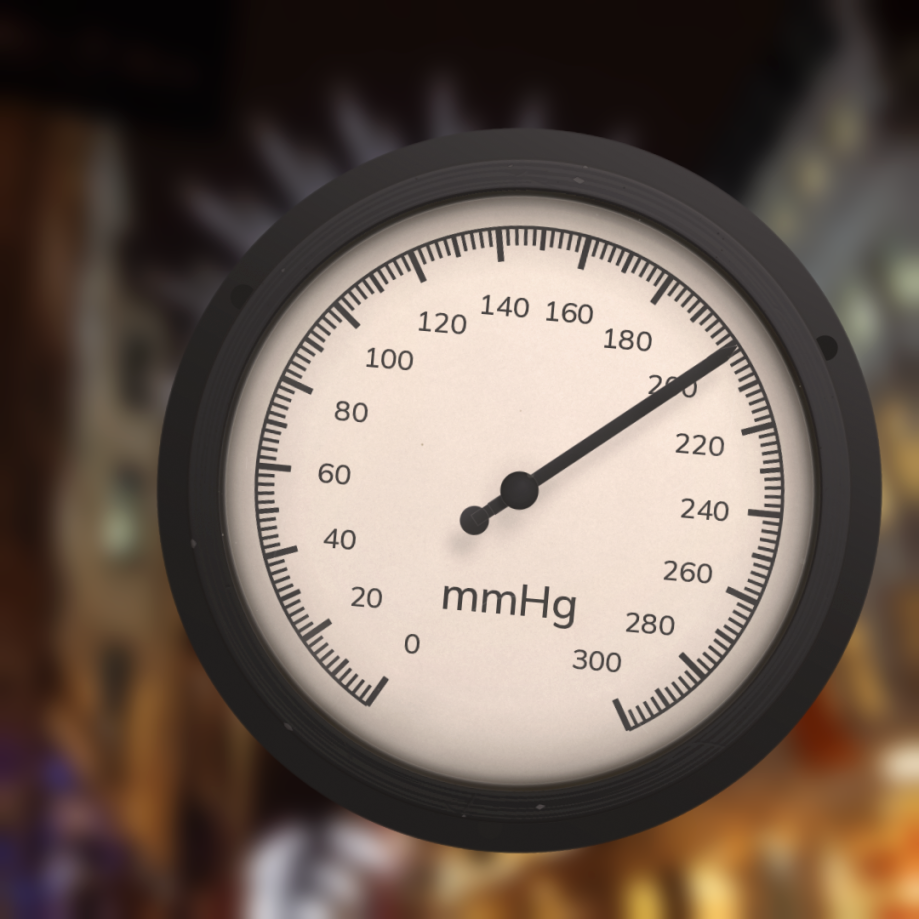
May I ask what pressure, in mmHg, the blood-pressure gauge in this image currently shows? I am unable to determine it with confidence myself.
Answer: 201 mmHg
